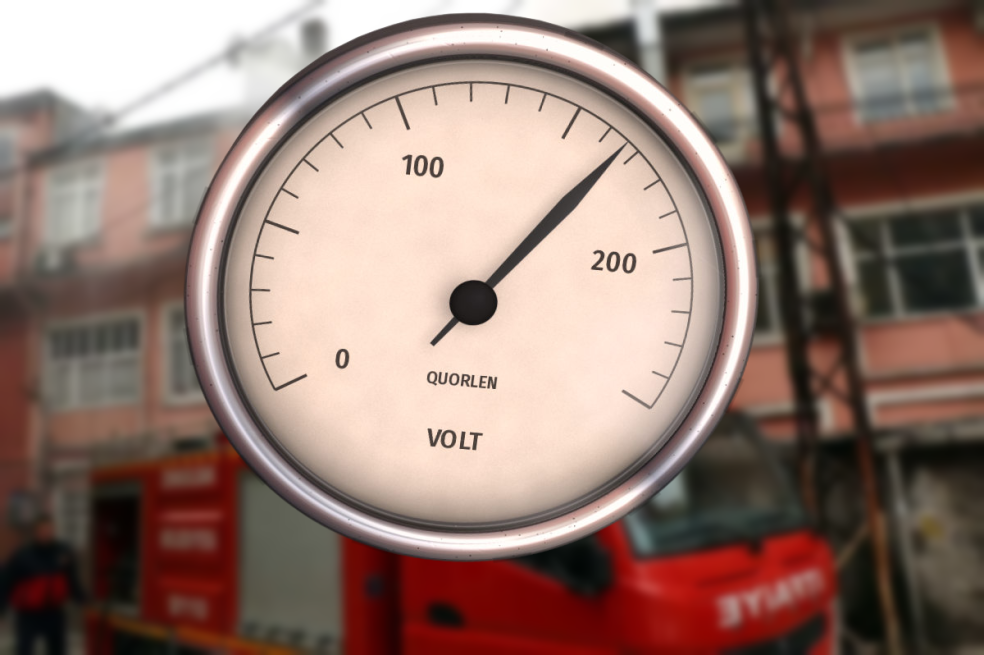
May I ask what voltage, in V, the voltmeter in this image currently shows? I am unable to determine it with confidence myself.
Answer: 165 V
